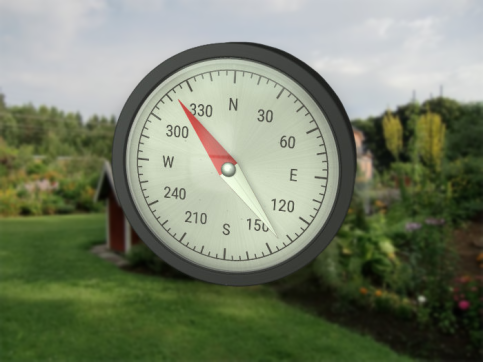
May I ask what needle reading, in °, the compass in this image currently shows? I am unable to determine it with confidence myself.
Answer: 320 °
